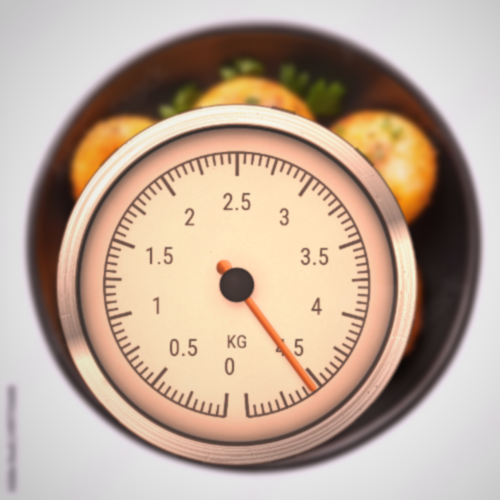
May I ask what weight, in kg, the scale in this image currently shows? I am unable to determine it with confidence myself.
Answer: 4.55 kg
